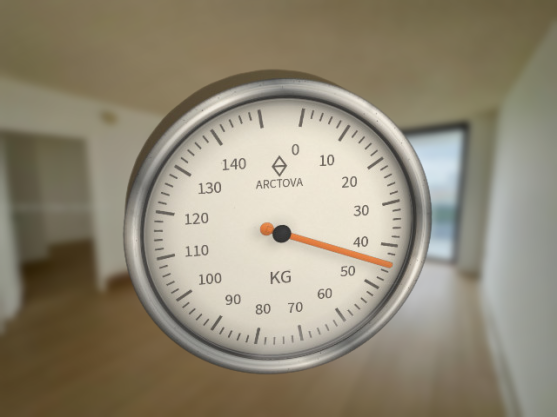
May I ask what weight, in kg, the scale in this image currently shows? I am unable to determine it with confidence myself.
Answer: 44 kg
